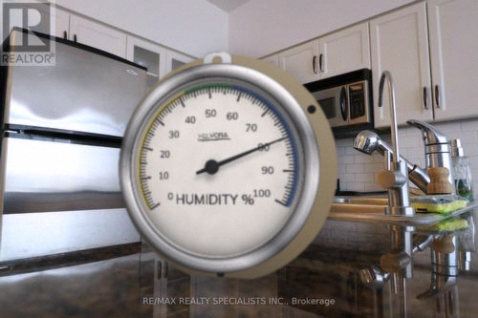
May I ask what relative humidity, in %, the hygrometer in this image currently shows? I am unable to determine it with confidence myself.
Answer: 80 %
